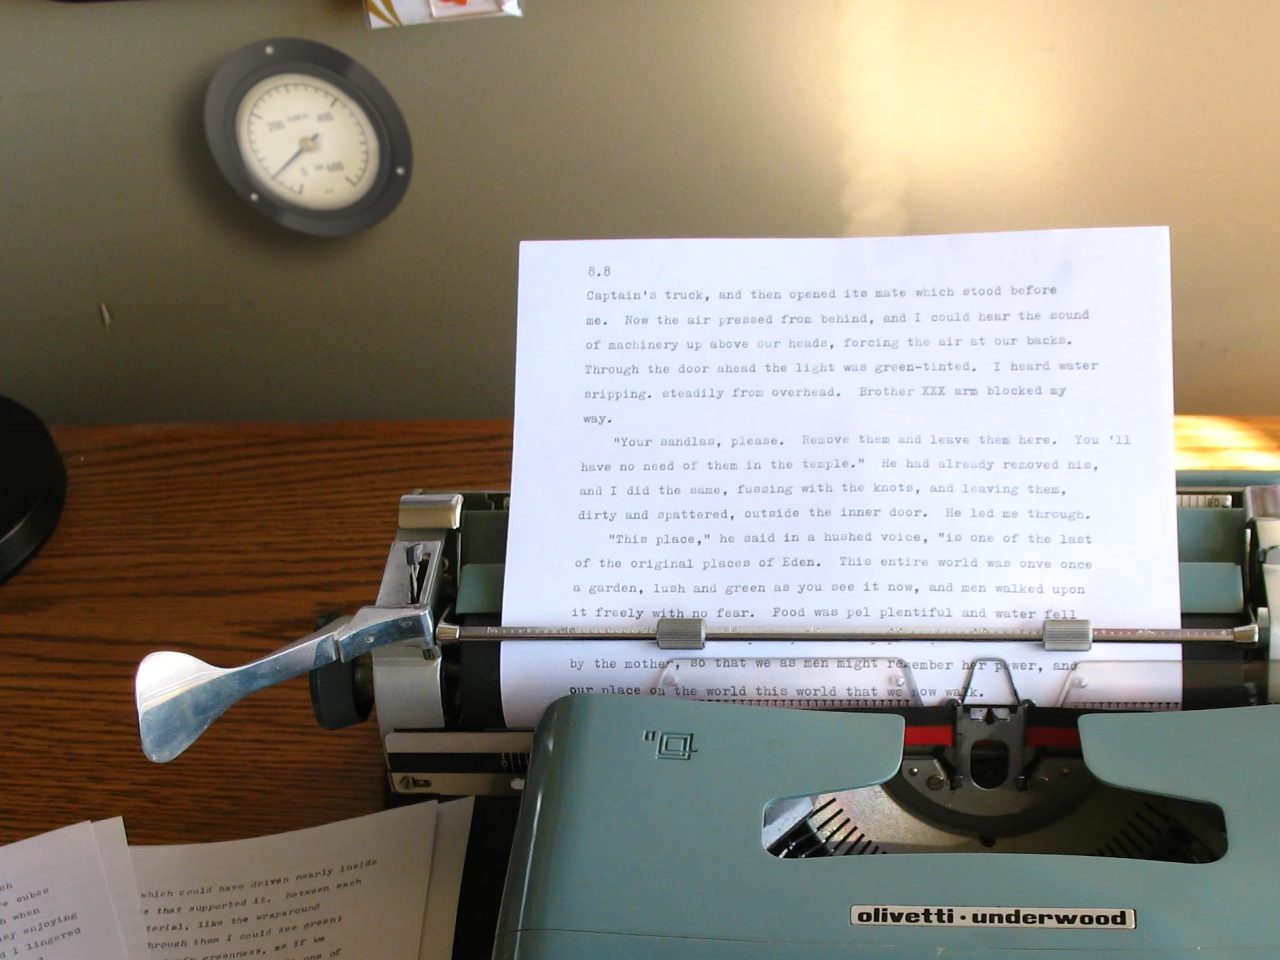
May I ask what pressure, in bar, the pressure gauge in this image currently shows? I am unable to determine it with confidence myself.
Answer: 60 bar
